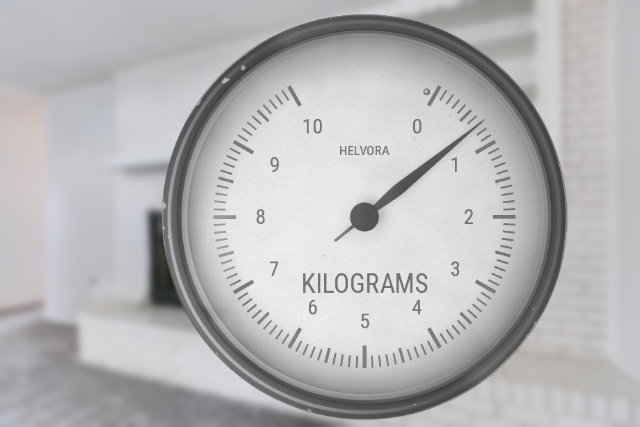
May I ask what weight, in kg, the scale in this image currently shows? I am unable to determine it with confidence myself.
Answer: 0.7 kg
